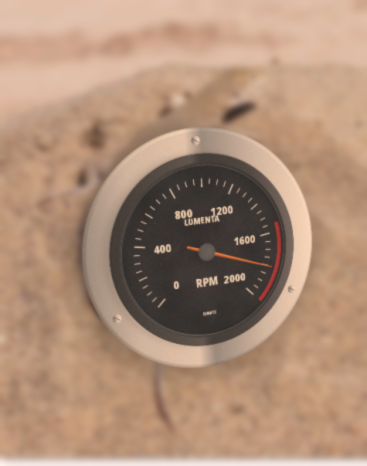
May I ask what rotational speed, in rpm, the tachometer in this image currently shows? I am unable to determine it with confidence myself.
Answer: 1800 rpm
